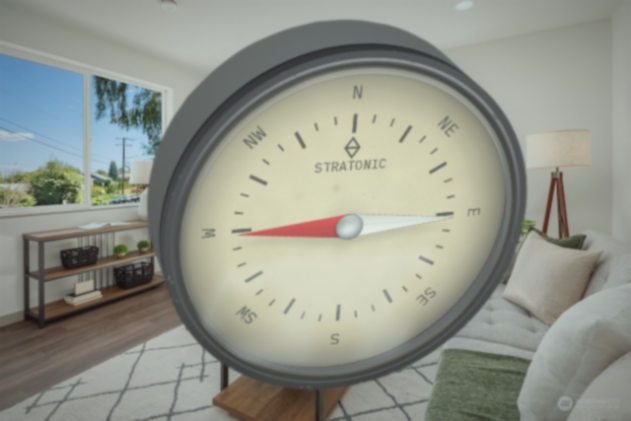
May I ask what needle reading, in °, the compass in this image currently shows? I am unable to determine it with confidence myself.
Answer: 270 °
